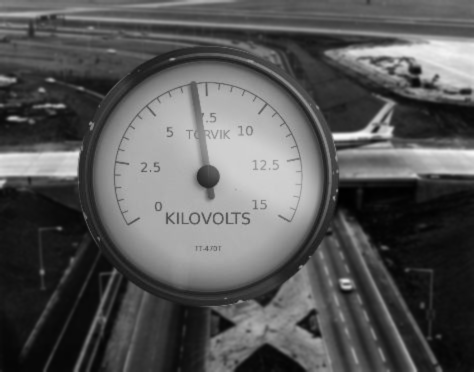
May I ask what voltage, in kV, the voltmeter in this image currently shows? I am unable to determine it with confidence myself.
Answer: 7 kV
